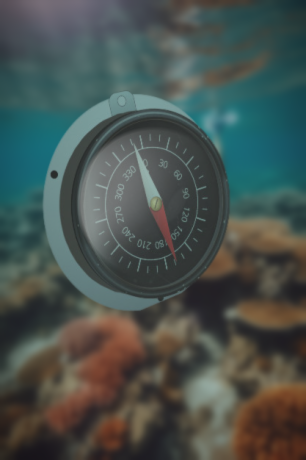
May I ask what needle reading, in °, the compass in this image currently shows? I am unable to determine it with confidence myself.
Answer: 170 °
